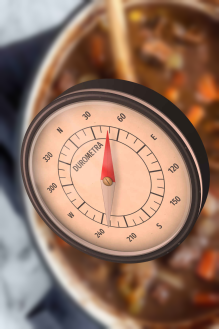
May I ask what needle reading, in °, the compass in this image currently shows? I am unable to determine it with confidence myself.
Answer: 50 °
